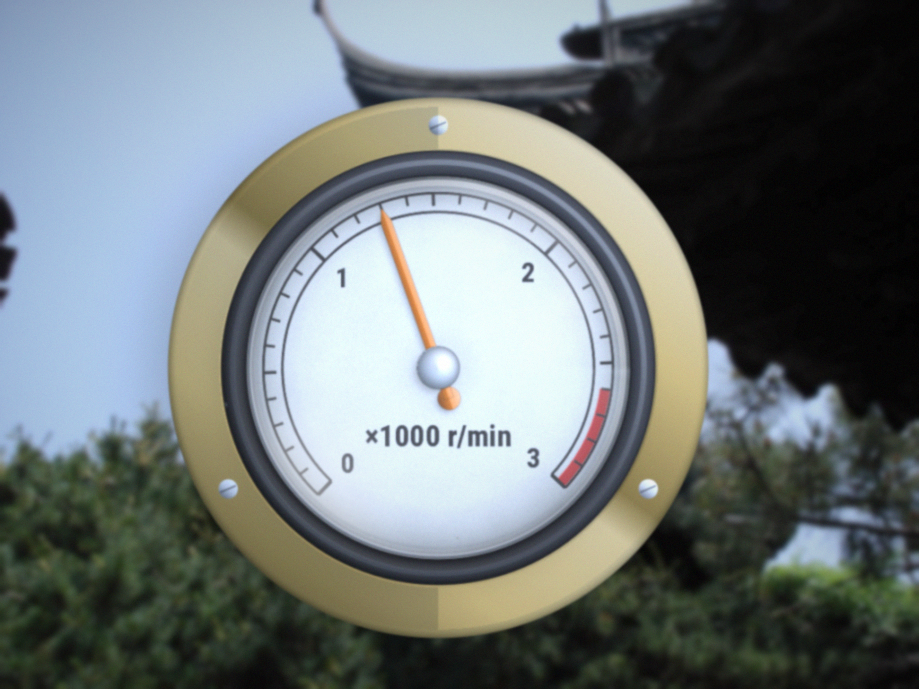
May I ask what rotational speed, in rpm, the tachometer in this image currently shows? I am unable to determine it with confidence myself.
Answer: 1300 rpm
